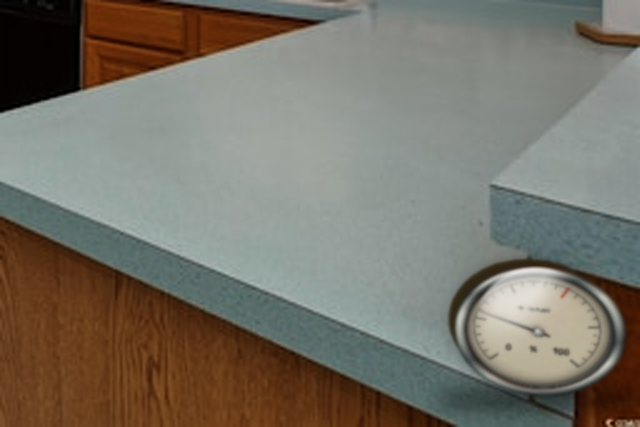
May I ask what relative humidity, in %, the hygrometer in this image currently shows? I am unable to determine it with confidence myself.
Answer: 24 %
